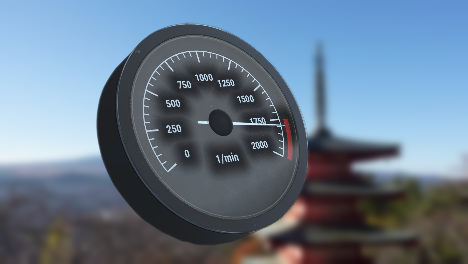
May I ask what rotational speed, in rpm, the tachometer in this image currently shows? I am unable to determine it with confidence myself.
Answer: 1800 rpm
